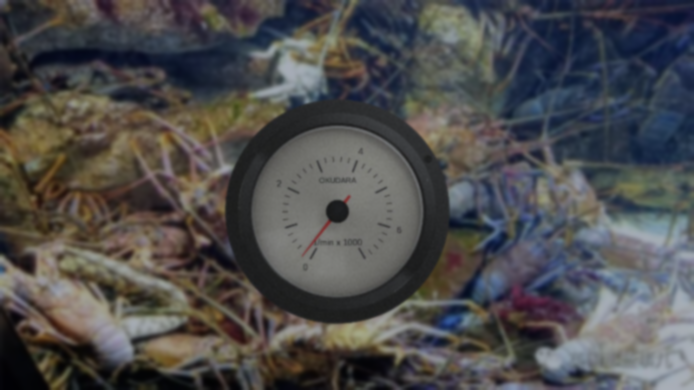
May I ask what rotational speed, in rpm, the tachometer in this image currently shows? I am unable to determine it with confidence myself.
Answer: 200 rpm
